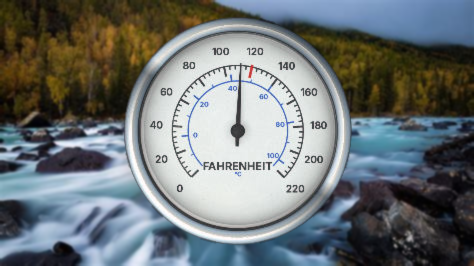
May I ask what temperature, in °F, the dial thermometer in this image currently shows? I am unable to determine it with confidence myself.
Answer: 112 °F
